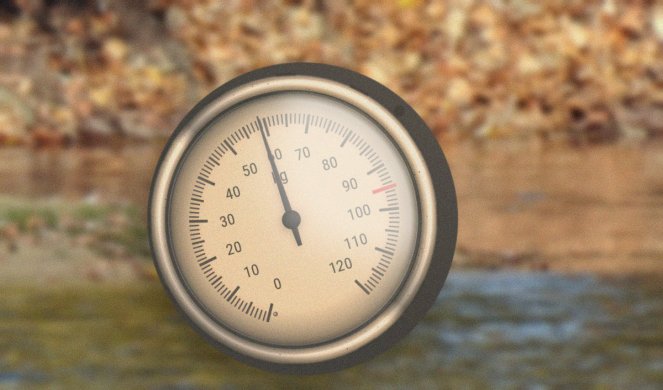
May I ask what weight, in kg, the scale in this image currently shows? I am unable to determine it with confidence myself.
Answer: 59 kg
